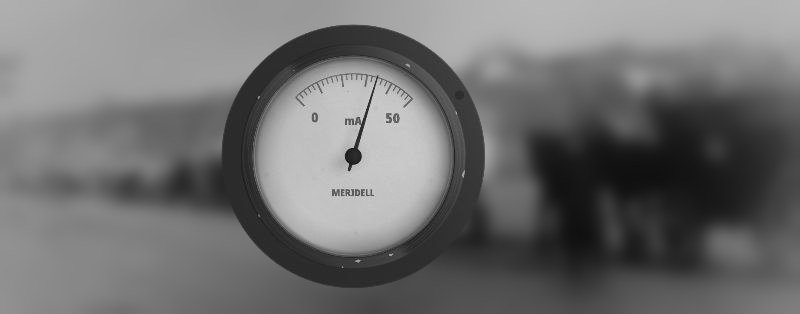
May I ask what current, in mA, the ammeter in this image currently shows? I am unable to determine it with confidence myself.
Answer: 34 mA
